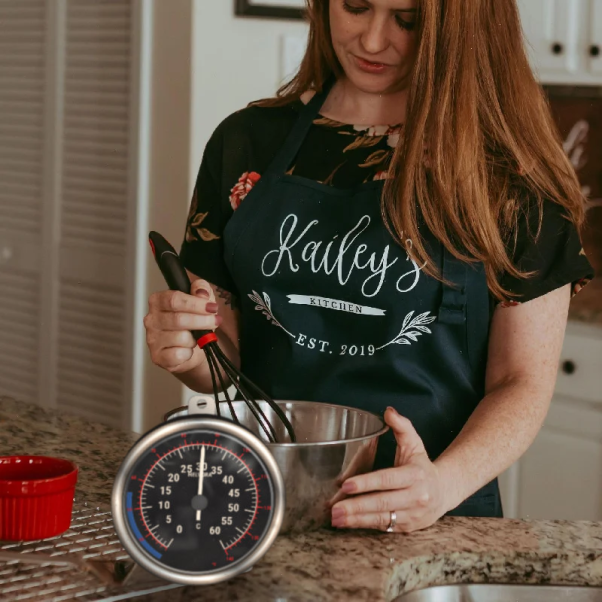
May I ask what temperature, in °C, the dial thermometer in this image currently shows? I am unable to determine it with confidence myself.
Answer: 30 °C
